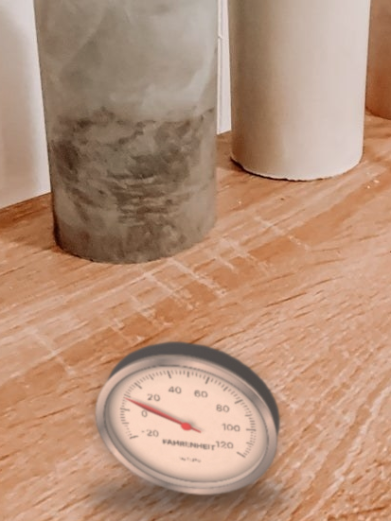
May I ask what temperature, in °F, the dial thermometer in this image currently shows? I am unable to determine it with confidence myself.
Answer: 10 °F
